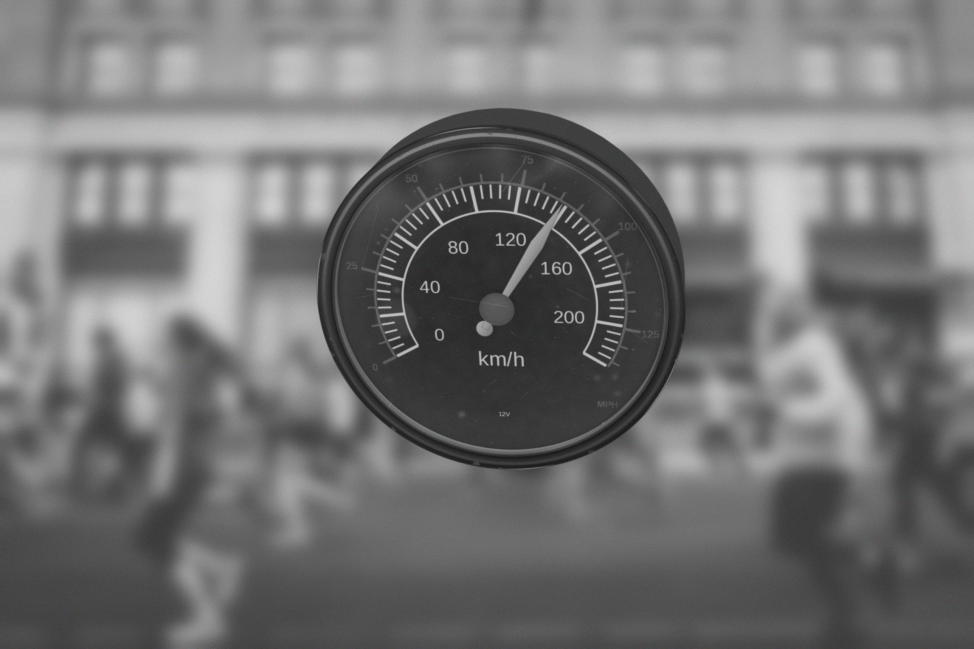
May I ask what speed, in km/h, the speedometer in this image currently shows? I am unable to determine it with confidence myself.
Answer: 138 km/h
